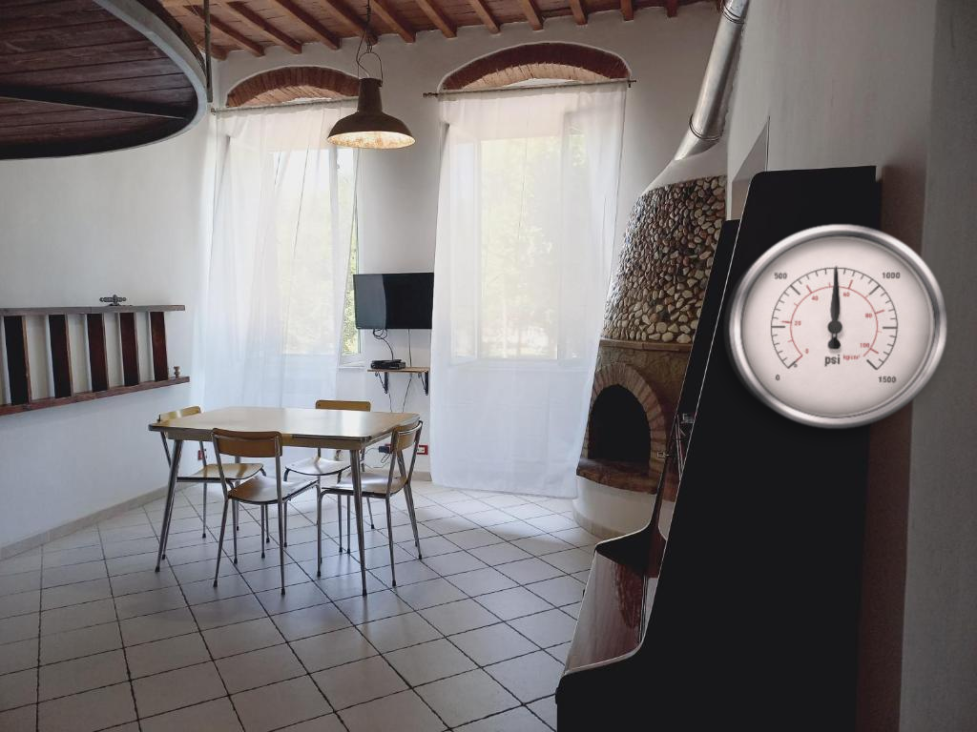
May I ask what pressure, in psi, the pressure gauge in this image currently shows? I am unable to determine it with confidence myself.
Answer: 750 psi
